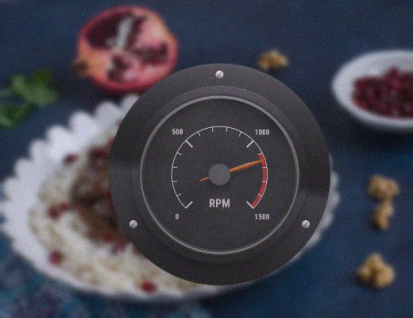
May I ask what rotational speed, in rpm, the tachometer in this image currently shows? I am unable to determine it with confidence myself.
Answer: 1150 rpm
